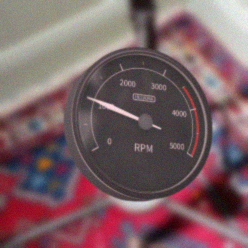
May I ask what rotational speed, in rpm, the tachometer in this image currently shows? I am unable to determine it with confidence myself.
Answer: 1000 rpm
